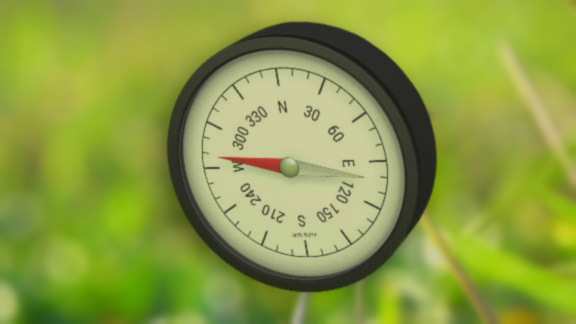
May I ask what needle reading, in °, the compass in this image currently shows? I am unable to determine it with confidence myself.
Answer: 280 °
